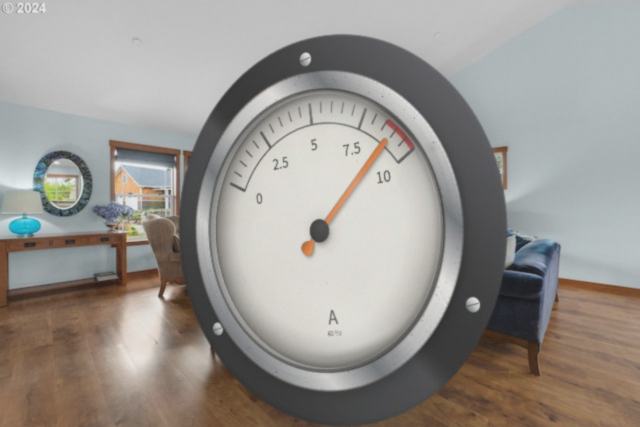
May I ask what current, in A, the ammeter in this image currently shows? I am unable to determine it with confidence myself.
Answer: 9 A
